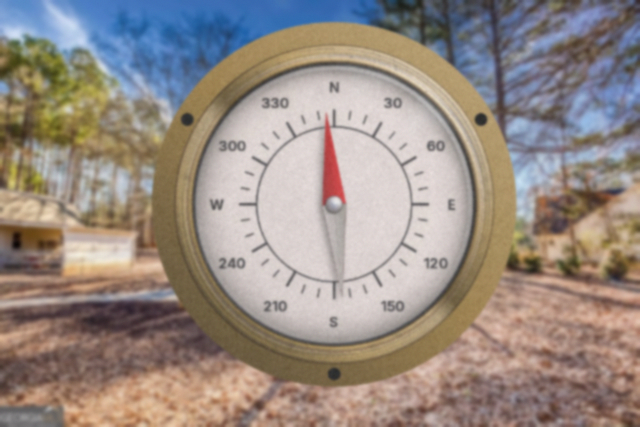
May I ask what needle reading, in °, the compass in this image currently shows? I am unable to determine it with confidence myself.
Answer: 355 °
